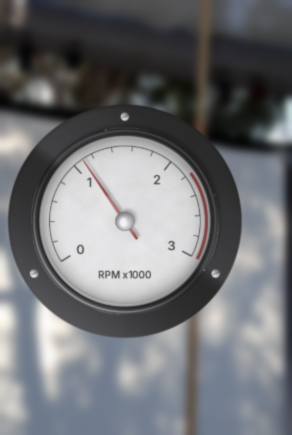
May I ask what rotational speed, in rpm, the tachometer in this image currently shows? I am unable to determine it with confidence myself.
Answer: 1100 rpm
